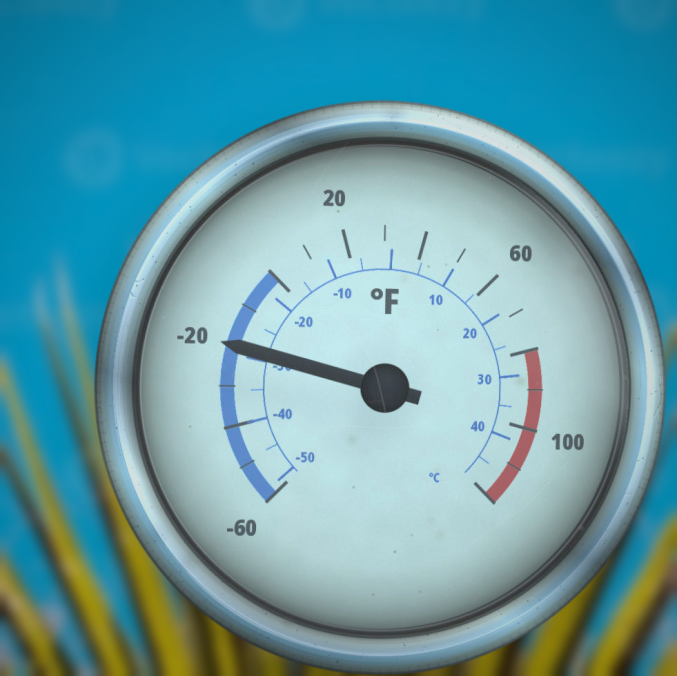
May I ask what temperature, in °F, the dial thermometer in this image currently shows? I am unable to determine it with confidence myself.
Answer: -20 °F
